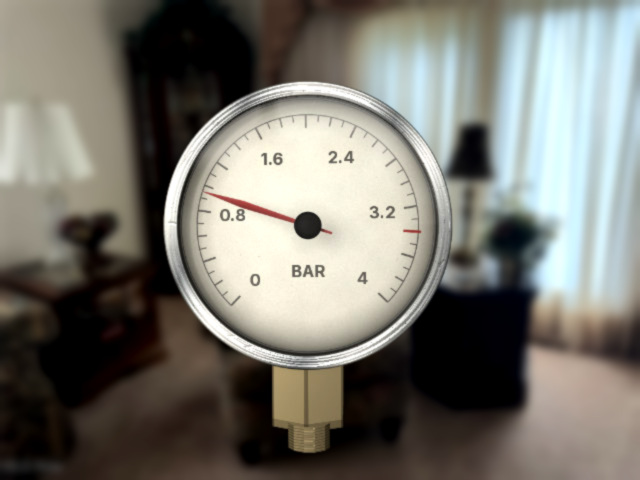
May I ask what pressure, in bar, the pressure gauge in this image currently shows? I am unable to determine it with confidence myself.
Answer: 0.95 bar
